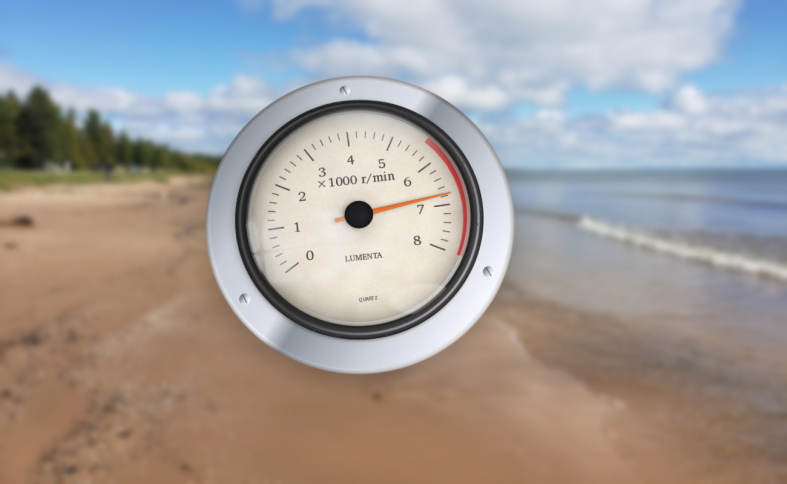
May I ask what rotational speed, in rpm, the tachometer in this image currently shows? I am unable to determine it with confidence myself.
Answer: 6800 rpm
